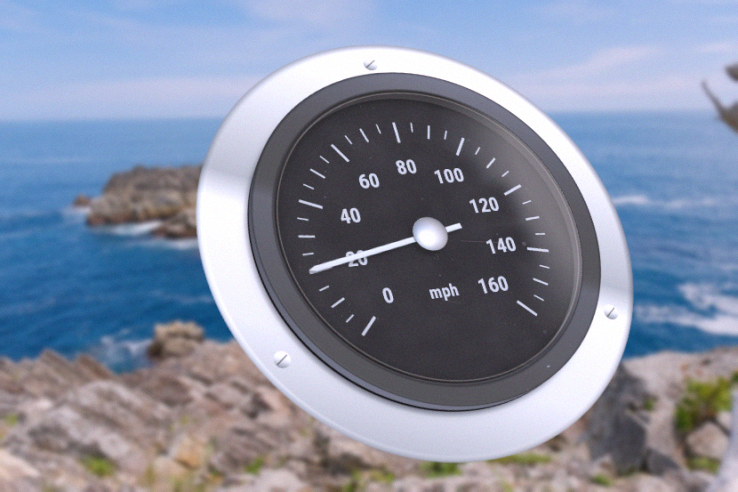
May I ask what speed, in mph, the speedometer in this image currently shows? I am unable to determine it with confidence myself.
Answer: 20 mph
